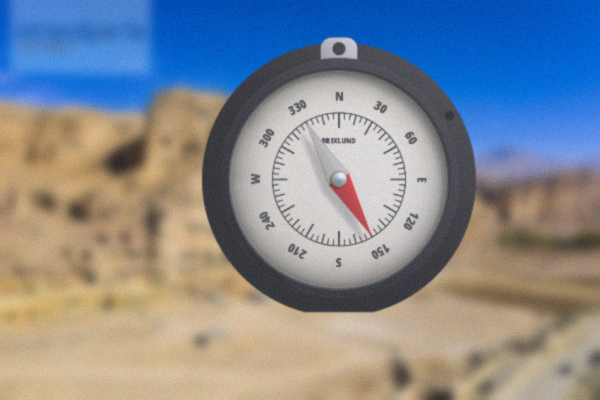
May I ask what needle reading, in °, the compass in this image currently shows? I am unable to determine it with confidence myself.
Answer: 150 °
